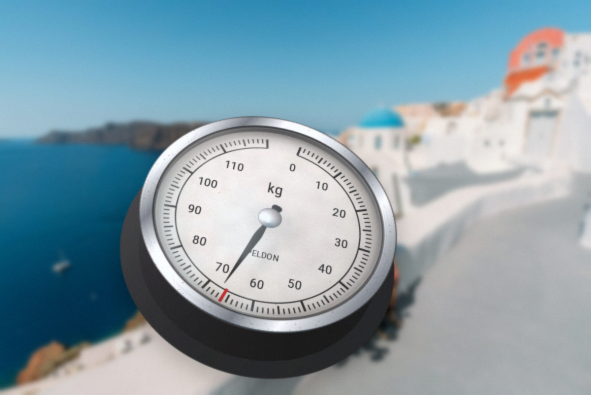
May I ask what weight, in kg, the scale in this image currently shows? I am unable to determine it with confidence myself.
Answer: 67 kg
